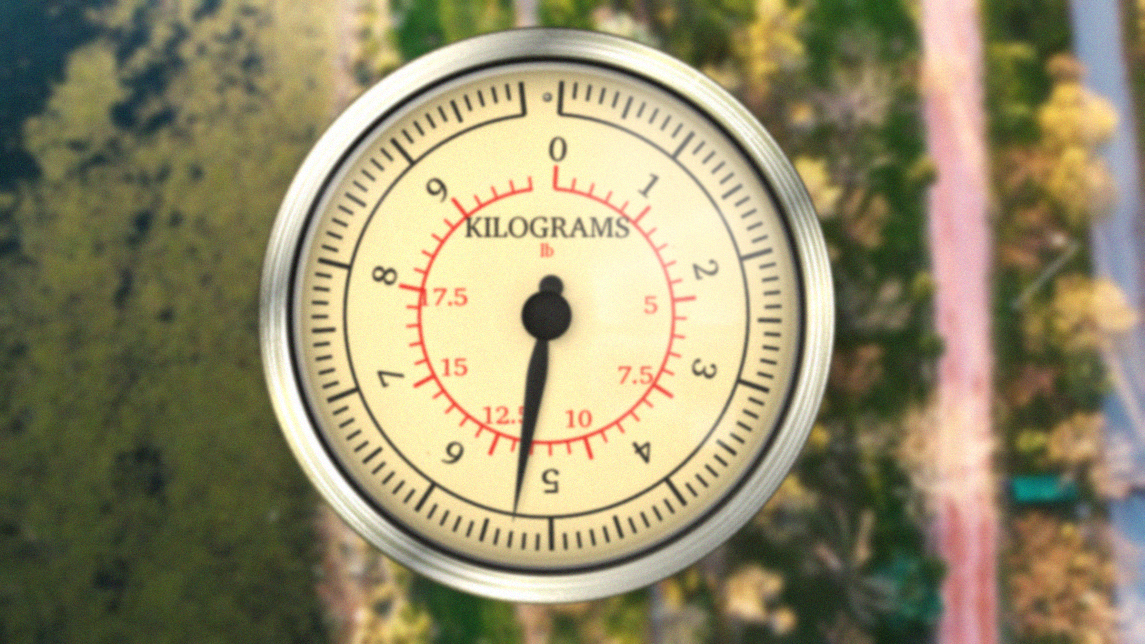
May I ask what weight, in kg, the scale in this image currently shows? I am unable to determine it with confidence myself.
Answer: 5.3 kg
